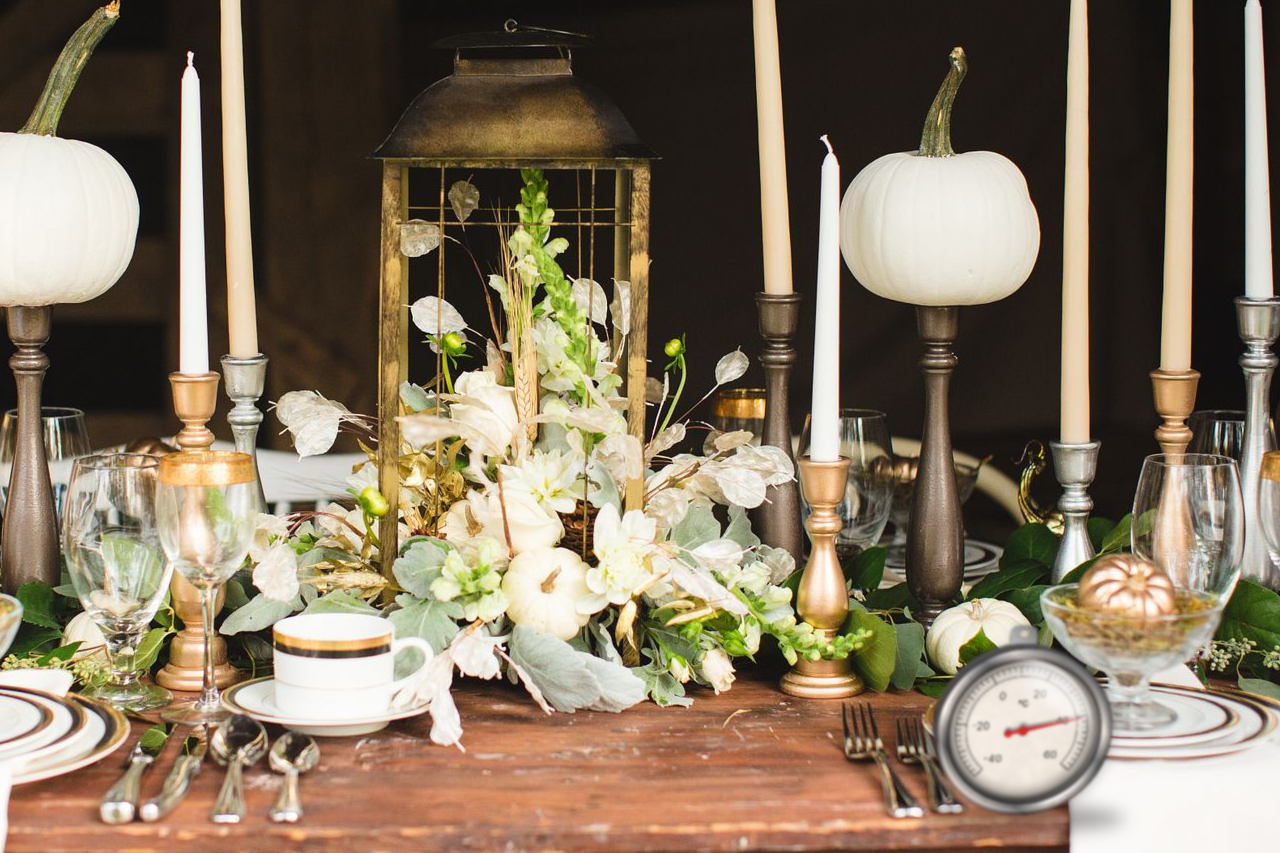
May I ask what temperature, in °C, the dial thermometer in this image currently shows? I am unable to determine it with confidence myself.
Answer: 40 °C
